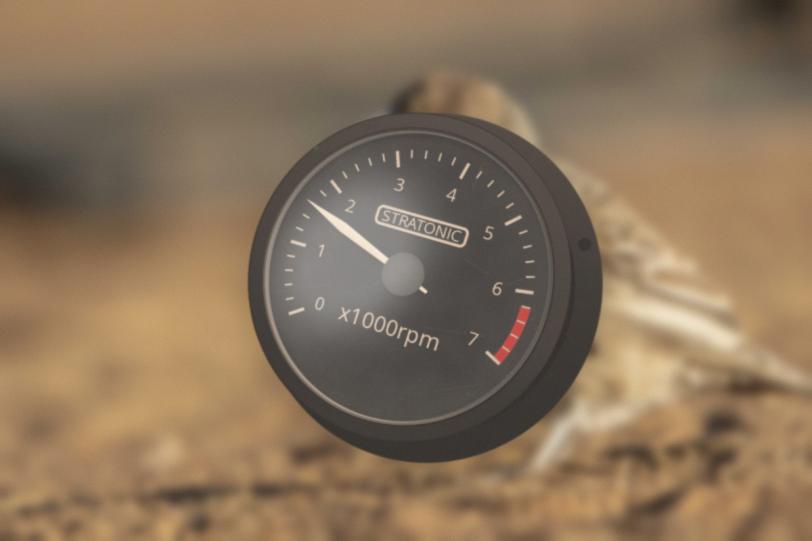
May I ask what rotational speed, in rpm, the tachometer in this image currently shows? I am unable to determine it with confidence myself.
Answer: 1600 rpm
